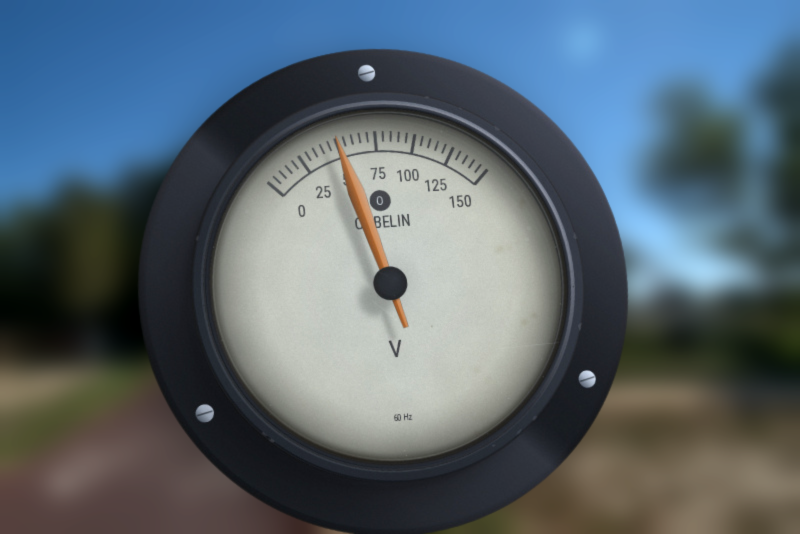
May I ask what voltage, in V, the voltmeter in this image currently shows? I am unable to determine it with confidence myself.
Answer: 50 V
